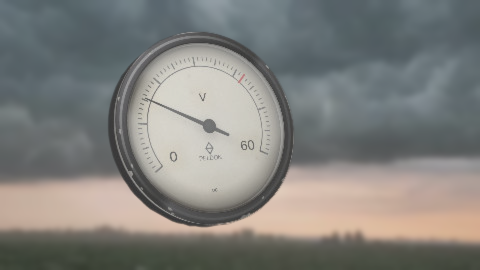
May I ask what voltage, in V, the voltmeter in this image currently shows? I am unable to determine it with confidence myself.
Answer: 15 V
